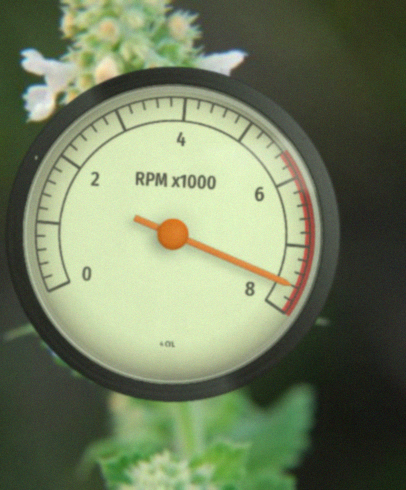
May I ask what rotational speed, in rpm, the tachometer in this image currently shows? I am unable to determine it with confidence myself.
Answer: 7600 rpm
